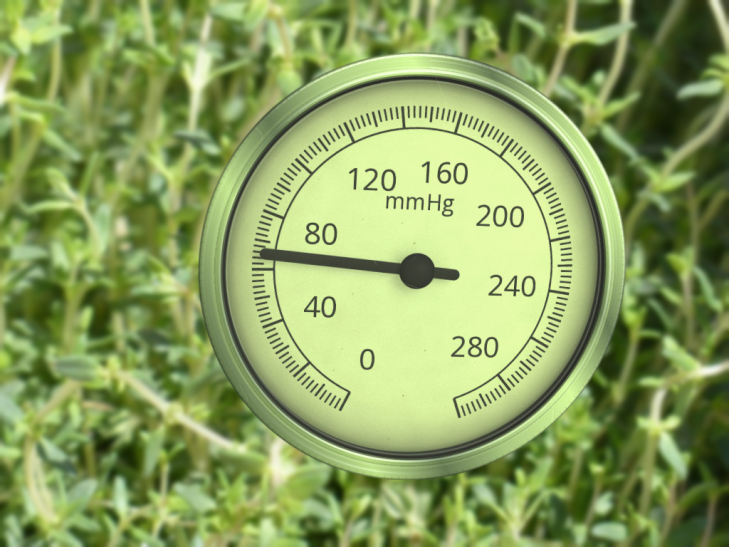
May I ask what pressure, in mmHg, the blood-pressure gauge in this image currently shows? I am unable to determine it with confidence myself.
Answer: 66 mmHg
